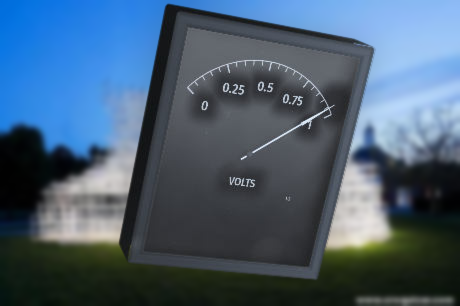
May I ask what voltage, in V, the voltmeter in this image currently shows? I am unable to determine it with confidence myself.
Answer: 0.95 V
